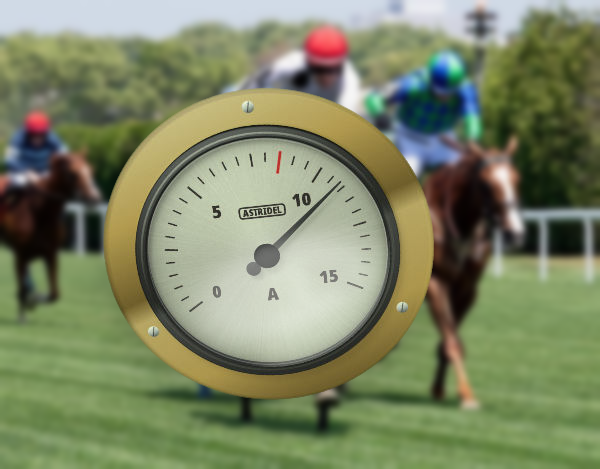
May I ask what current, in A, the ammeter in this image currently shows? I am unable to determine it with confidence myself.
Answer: 10.75 A
